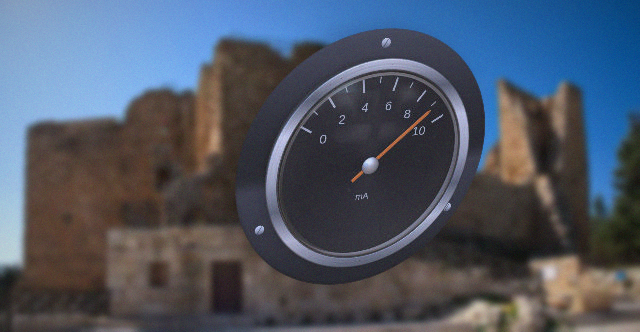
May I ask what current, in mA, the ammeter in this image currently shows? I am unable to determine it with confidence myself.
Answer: 9 mA
